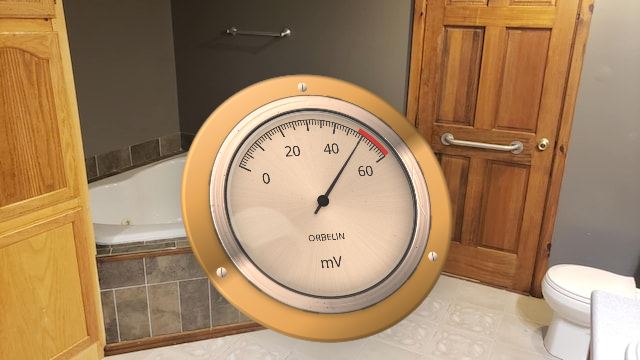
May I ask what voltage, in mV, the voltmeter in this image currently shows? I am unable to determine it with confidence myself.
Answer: 50 mV
